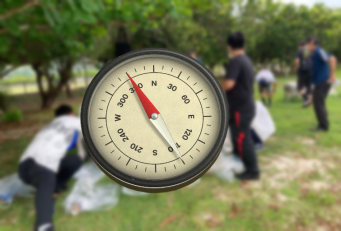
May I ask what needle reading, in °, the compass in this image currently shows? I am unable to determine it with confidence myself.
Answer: 330 °
